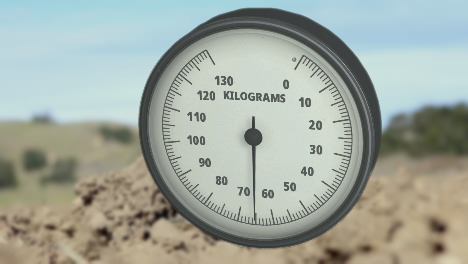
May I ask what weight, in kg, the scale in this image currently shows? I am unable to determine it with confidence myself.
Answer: 65 kg
